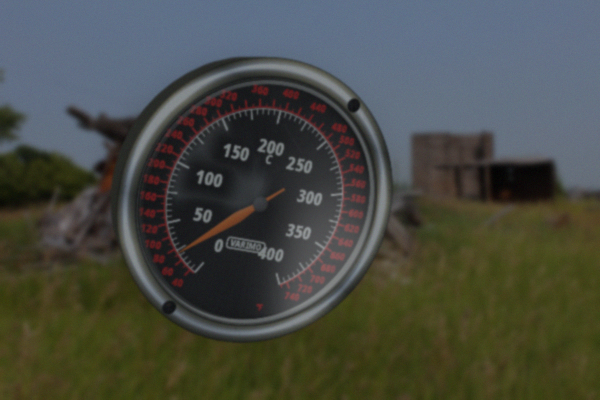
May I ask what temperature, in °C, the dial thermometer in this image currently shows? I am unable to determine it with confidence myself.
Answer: 25 °C
